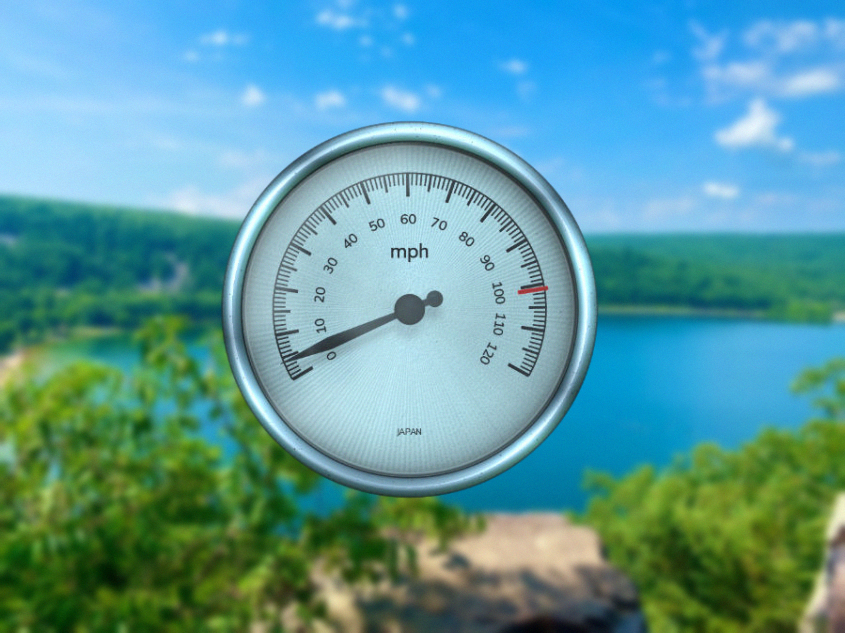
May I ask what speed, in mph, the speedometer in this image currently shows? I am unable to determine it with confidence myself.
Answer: 4 mph
